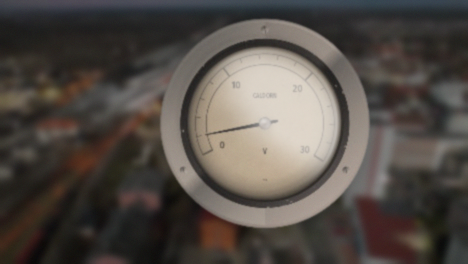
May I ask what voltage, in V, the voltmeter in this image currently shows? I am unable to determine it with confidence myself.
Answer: 2 V
